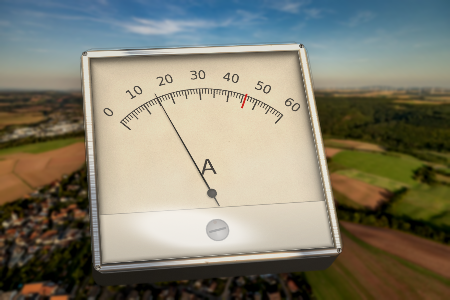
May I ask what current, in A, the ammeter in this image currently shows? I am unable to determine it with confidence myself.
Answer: 15 A
